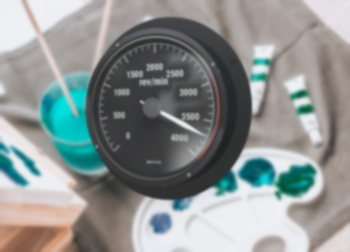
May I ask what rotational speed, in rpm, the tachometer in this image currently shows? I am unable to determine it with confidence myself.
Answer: 3700 rpm
